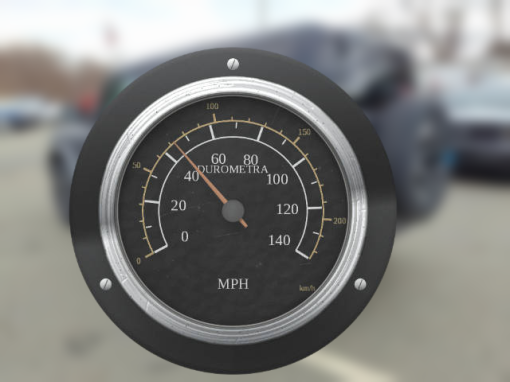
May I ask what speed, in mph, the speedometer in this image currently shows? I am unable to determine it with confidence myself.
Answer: 45 mph
